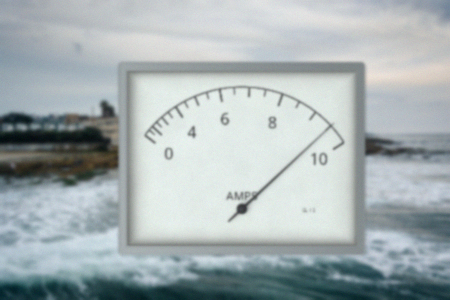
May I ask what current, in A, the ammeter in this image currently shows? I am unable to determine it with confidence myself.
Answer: 9.5 A
